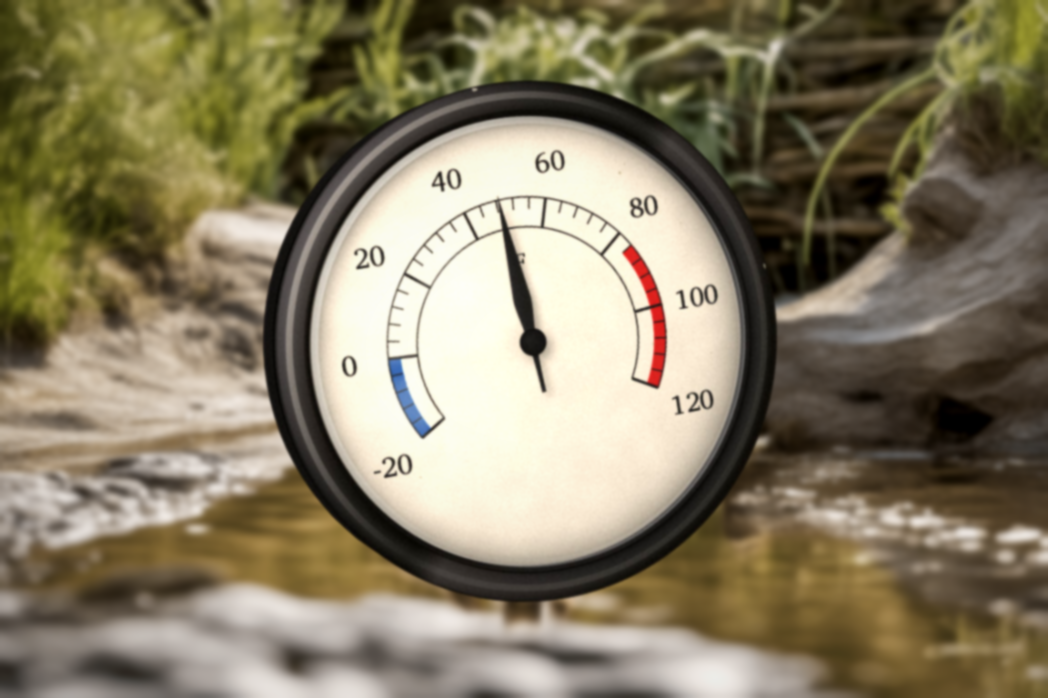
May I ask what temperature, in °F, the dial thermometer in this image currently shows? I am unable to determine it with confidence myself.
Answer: 48 °F
